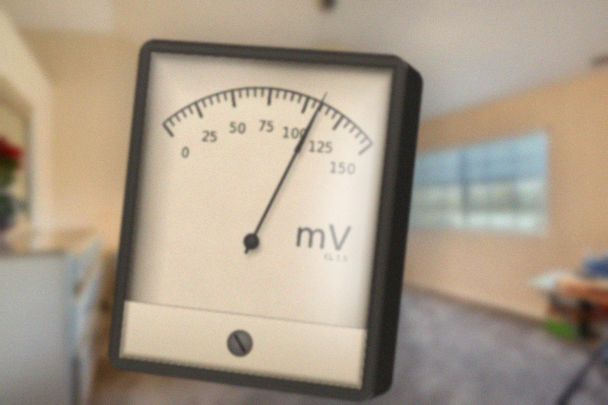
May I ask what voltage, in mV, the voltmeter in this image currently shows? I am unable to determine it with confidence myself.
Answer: 110 mV
